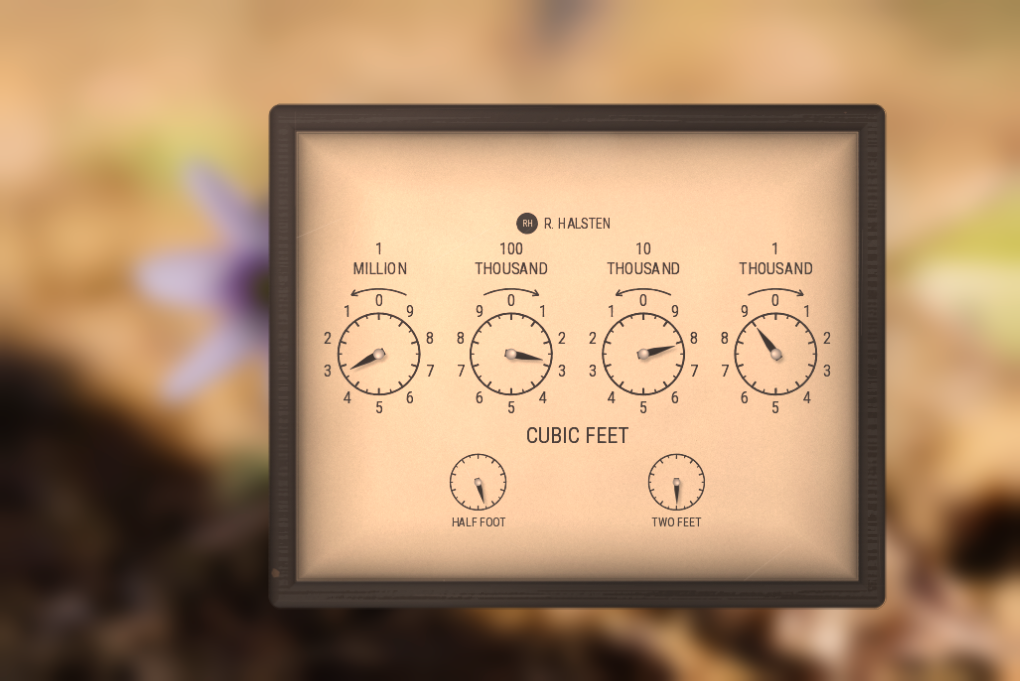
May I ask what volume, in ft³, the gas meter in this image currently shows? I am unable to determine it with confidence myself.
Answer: 327900 ft³
